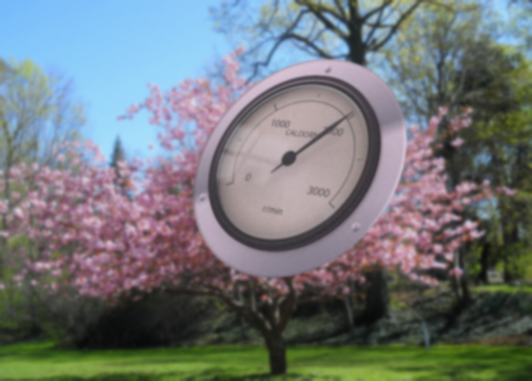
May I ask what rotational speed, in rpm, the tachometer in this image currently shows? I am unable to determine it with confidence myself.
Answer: 2000 rpm
